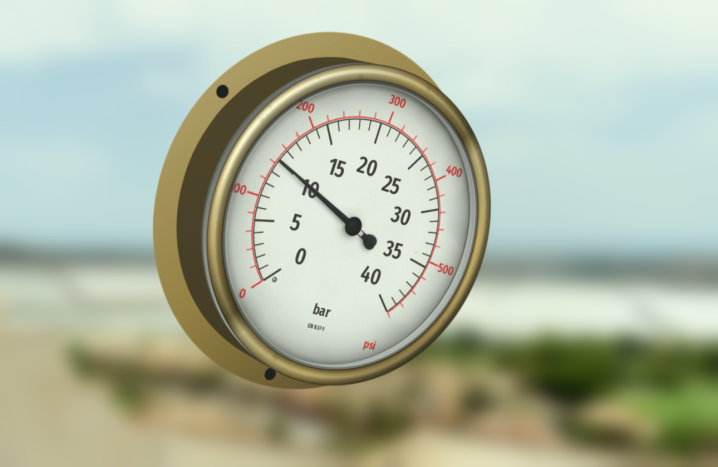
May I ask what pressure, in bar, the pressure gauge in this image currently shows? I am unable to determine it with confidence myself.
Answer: 10 bar
